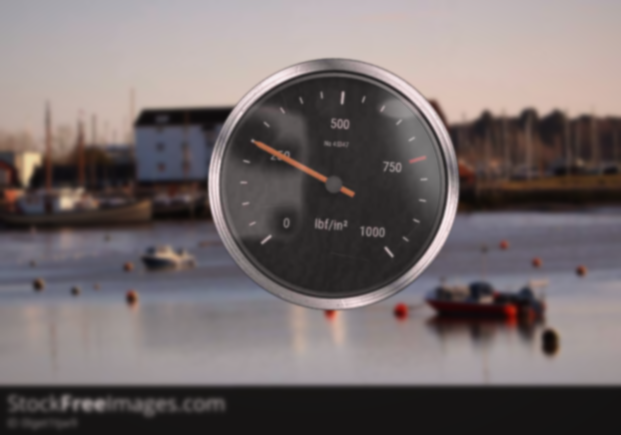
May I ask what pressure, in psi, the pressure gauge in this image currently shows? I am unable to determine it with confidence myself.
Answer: 250 psi
